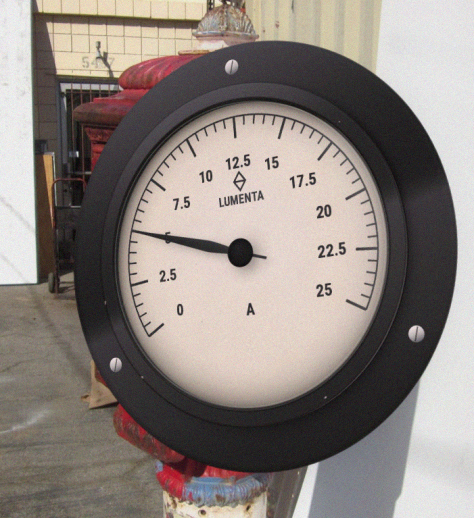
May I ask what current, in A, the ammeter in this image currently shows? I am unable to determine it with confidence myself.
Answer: 5 A
